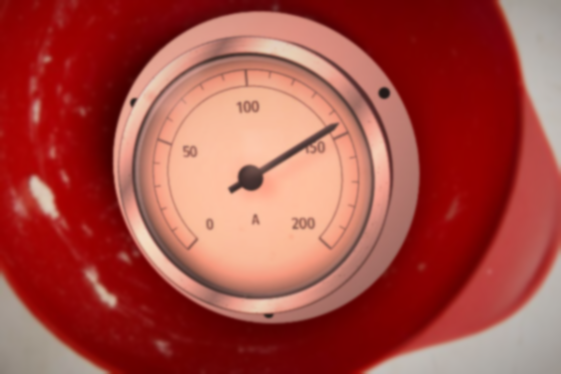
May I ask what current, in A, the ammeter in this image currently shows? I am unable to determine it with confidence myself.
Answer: 145 A
